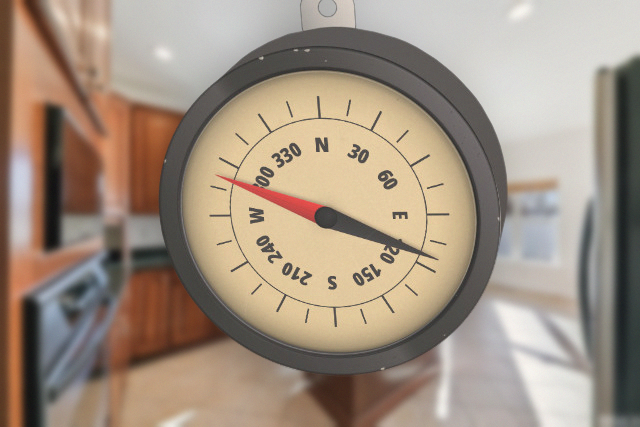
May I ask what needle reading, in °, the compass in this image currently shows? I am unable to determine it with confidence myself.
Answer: 292.5 °
